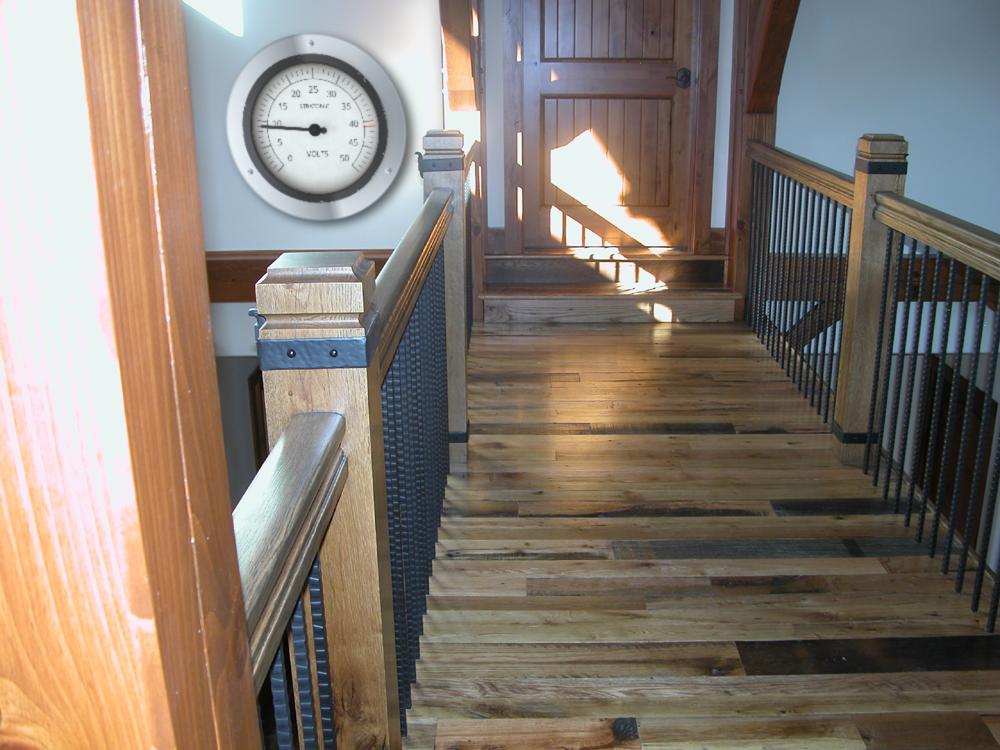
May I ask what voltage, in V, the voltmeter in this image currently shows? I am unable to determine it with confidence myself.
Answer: 9 V
